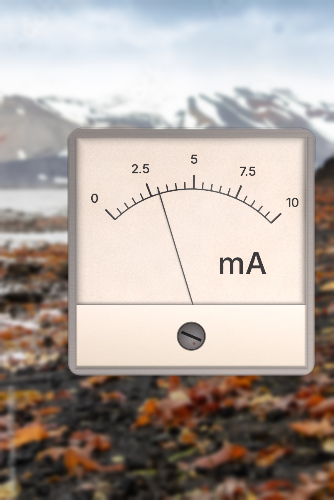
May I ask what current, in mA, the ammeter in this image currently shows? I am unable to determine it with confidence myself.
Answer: 3 mA
